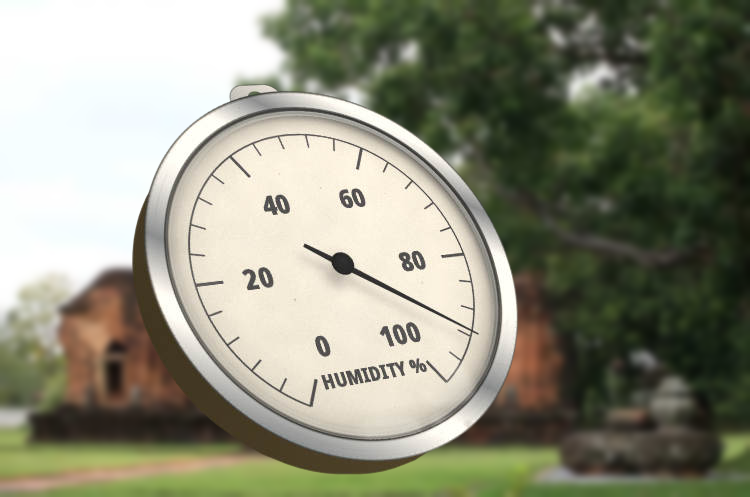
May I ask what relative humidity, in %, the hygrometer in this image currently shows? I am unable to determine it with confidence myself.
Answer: 92 %
